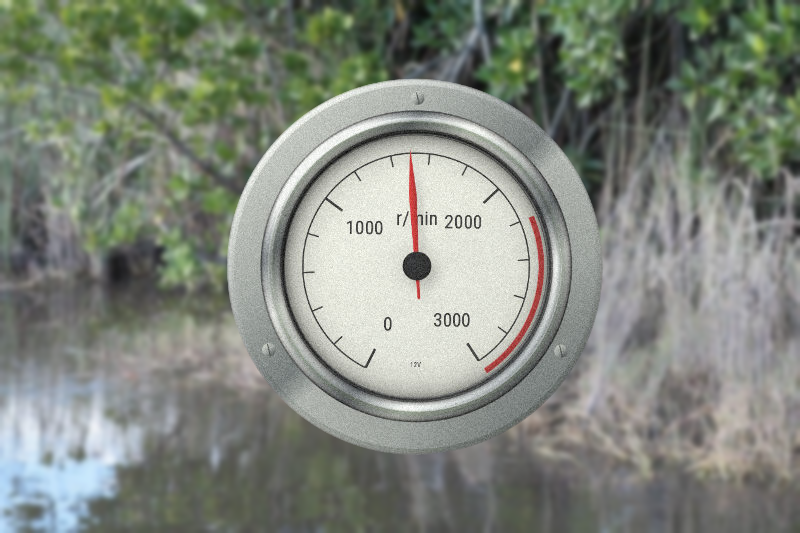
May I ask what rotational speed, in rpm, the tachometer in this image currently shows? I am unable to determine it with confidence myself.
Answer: 1500 rpm
